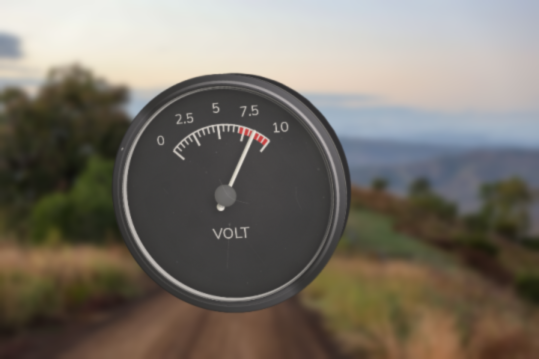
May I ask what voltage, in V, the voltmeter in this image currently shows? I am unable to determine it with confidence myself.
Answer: 8.5 V
